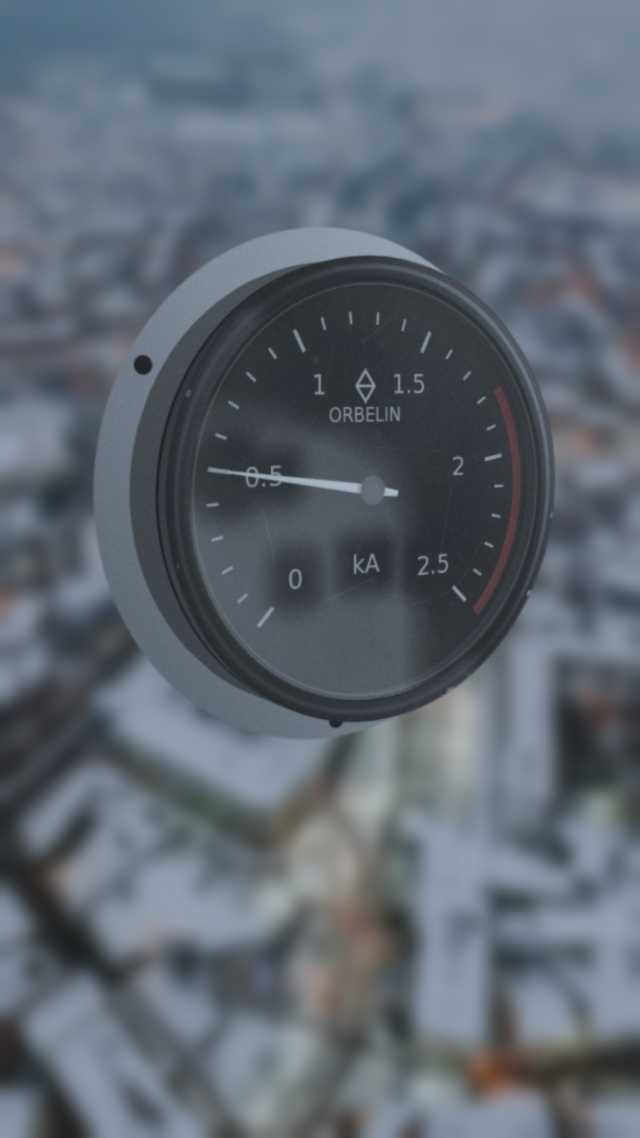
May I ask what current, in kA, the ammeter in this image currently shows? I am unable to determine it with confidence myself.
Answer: 0.5 kA
